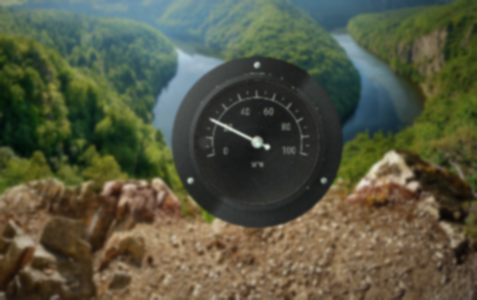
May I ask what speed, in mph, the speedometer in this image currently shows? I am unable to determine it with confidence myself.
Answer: 20 mph
